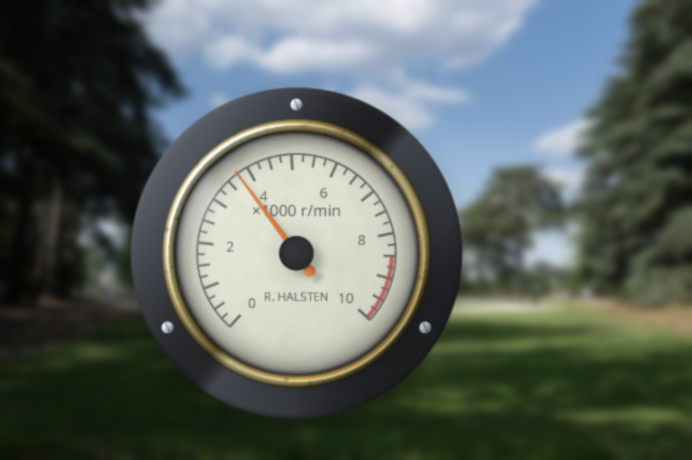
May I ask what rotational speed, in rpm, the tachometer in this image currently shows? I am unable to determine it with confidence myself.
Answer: 3750 rpm
